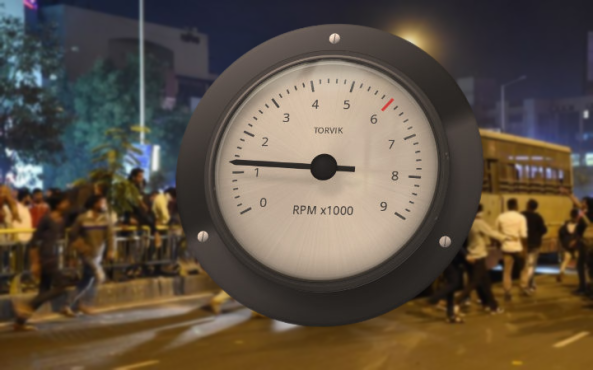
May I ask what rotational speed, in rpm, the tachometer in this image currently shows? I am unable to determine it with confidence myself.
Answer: 1200 rpm
